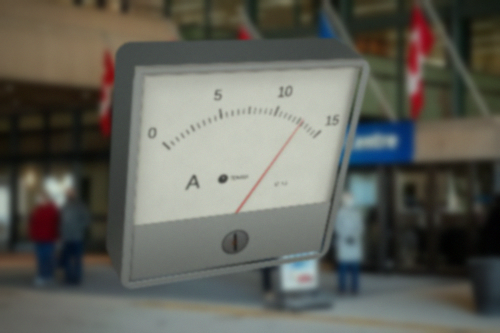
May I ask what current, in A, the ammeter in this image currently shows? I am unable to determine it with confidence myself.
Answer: 12.5 A
